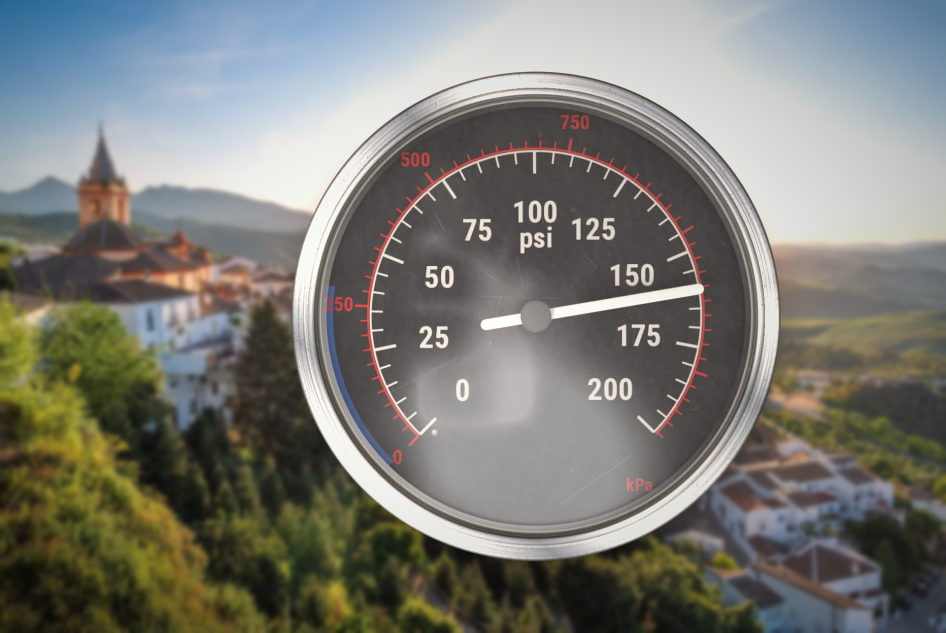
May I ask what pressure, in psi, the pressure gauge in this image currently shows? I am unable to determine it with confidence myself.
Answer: 160 psi
